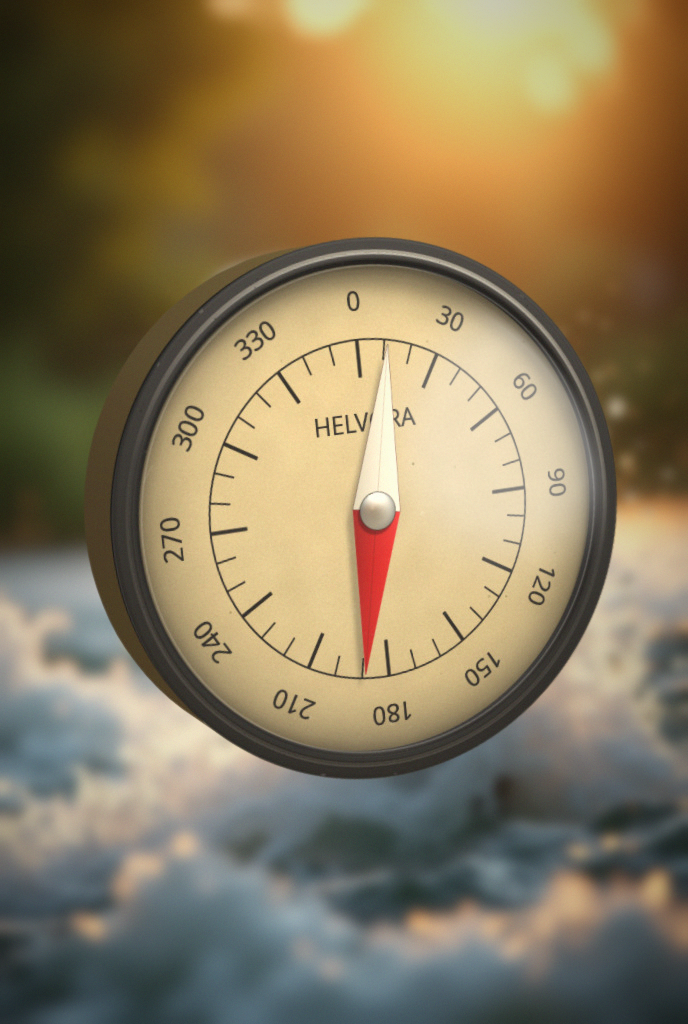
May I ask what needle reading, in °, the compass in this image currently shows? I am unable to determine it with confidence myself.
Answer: 190 °
